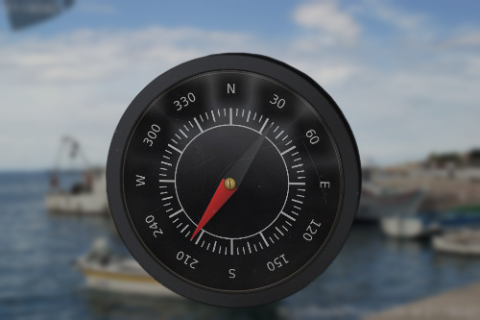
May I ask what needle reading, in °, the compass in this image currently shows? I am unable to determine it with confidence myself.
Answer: 215 °
